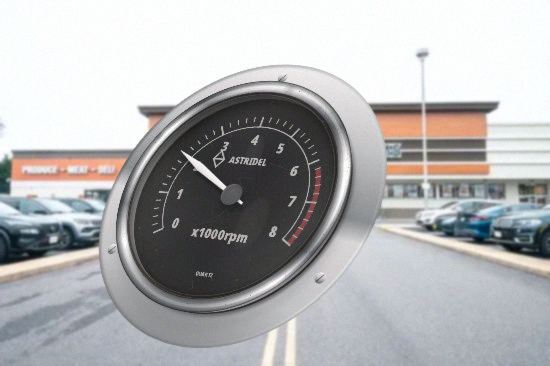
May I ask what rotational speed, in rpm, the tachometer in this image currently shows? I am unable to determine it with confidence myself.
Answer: 2000 rpm
